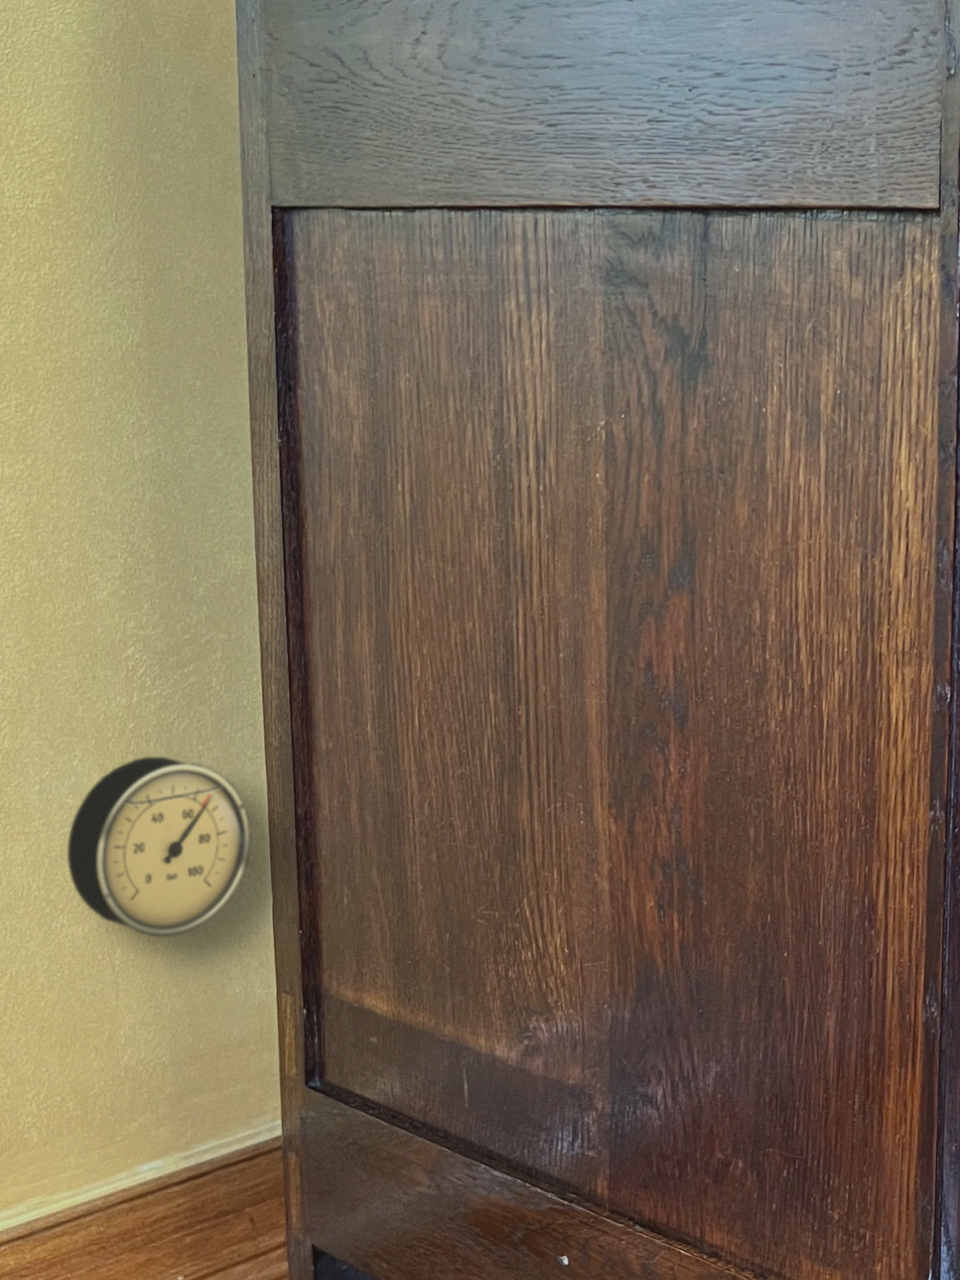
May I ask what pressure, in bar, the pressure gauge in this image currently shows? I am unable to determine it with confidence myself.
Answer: 65 bar
